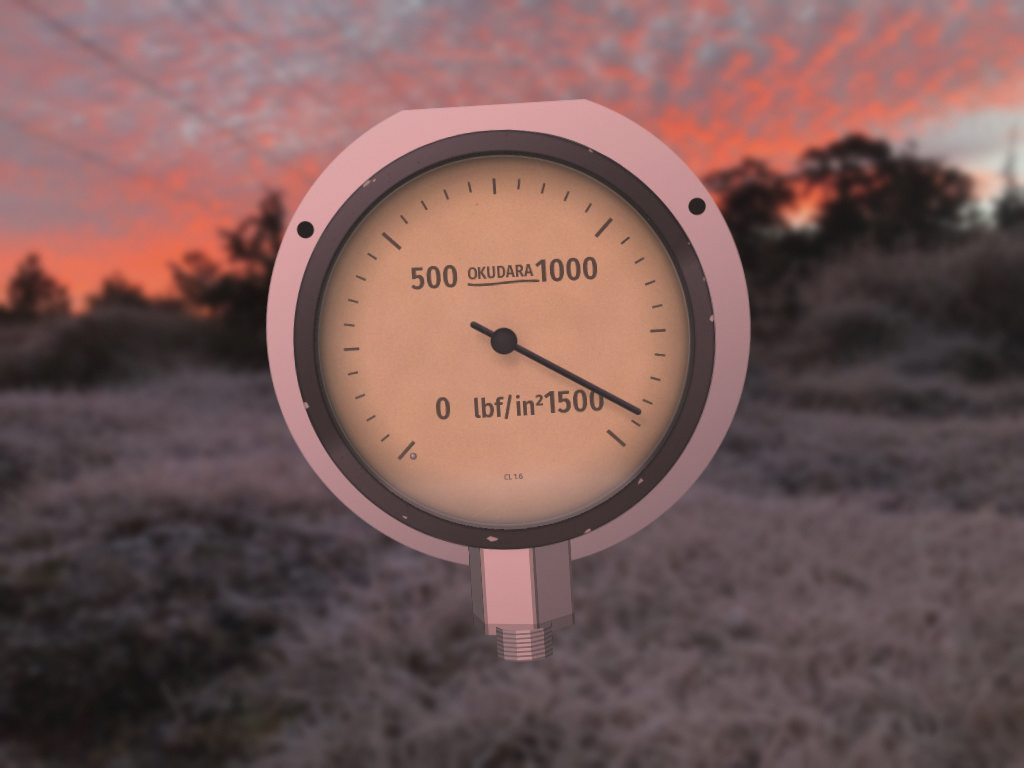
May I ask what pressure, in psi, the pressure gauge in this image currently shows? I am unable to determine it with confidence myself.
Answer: 1425 psi
